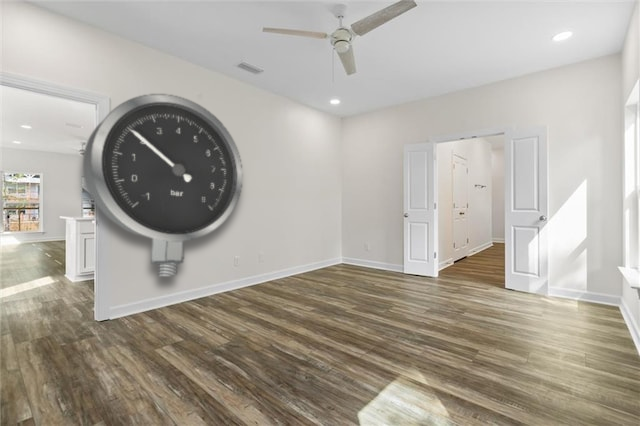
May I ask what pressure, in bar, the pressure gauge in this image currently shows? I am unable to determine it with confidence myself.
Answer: 2 bar
